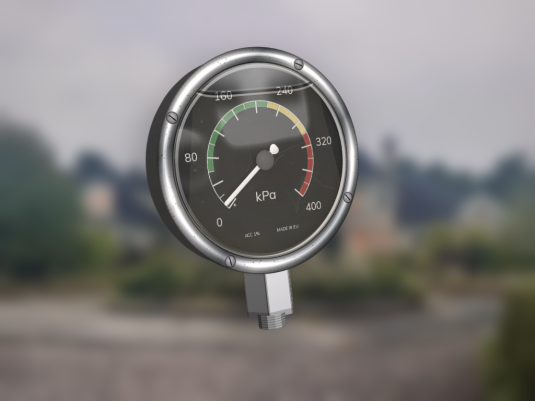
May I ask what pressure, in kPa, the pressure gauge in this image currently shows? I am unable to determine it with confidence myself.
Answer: 10 kPa
